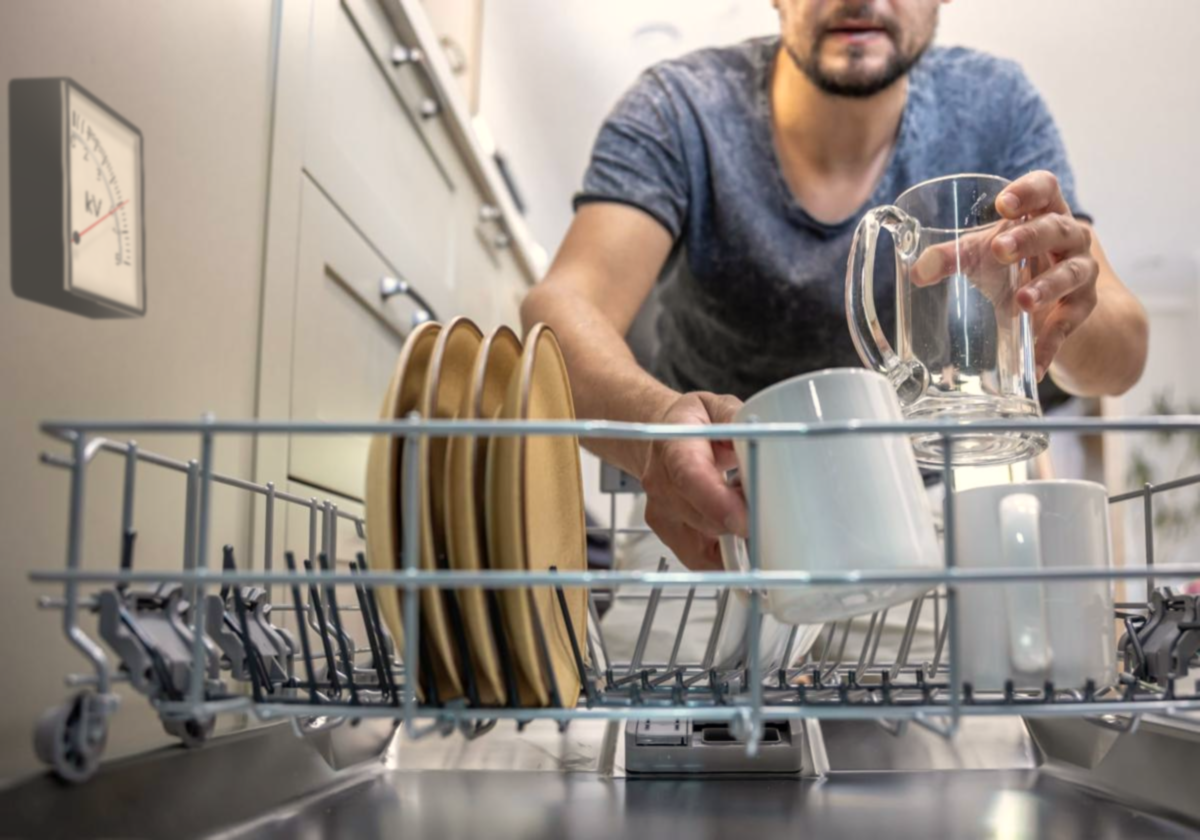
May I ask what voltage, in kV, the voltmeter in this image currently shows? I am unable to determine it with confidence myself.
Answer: 4 kV
